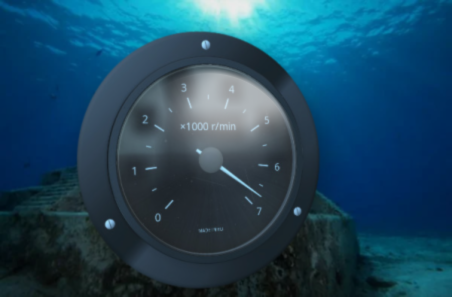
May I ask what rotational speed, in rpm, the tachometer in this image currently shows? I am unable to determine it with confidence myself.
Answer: 6750 rpm
